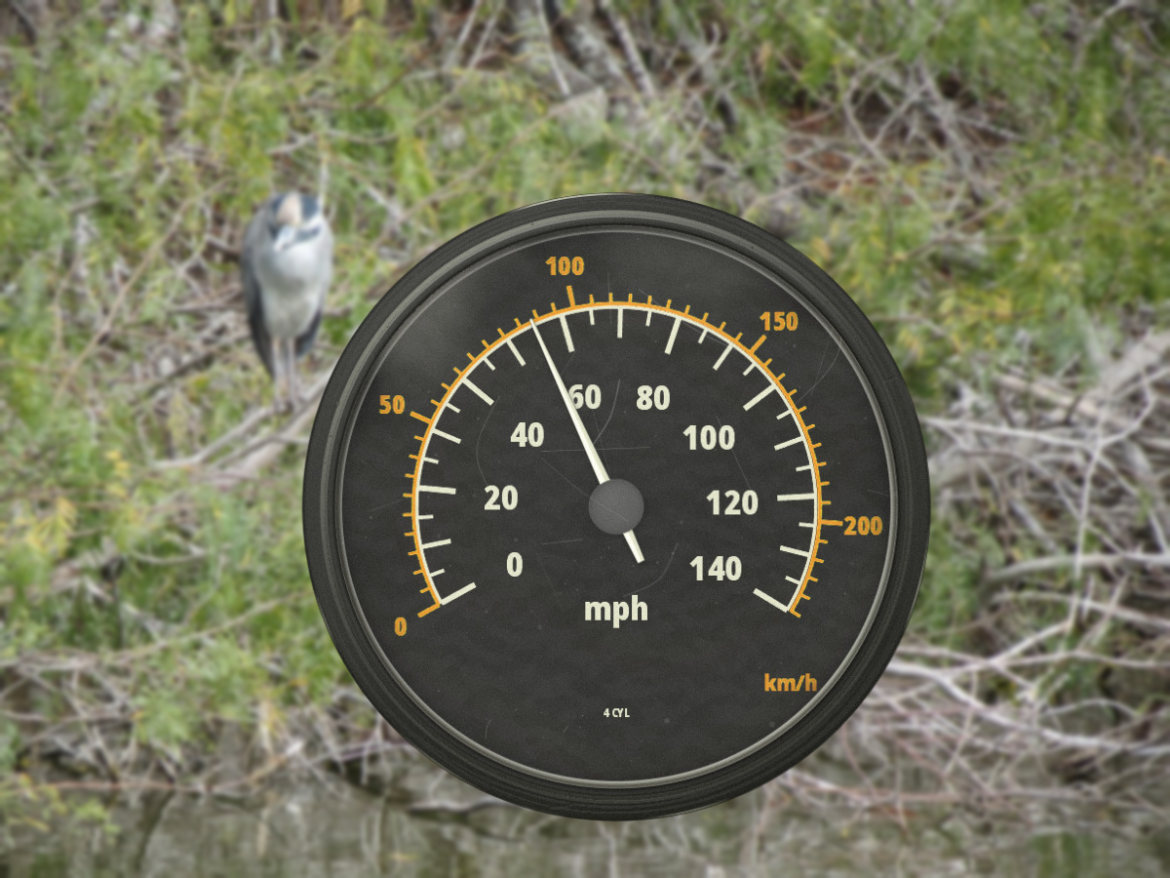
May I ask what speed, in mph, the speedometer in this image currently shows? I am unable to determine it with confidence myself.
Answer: 55 mph
